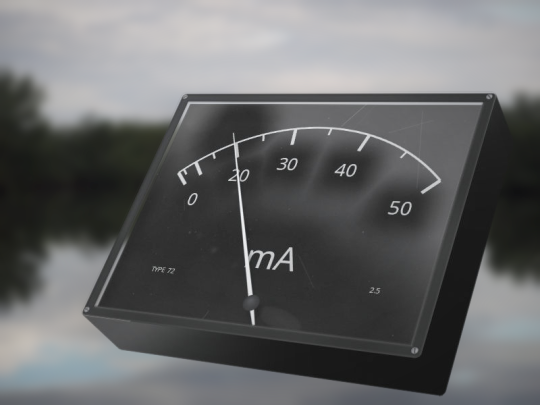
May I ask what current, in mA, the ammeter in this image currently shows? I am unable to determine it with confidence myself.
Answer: 20 mA
